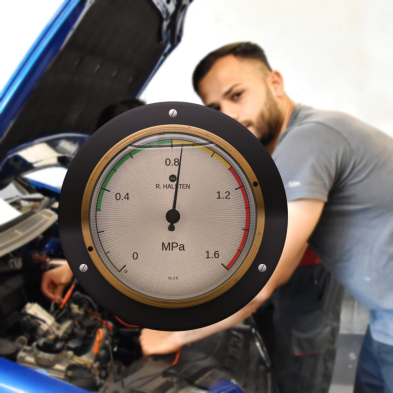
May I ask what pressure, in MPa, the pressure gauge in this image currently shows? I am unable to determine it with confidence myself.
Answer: 0.85 MPa
